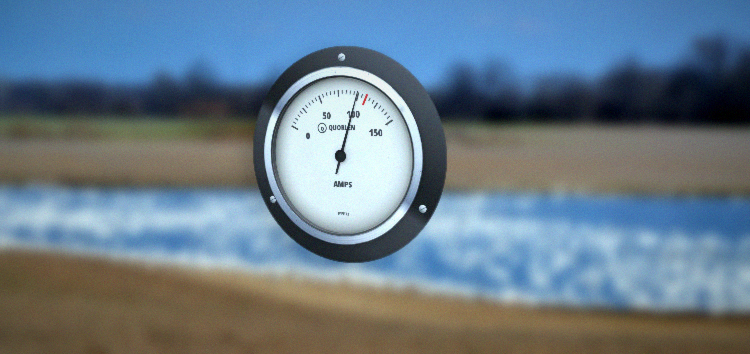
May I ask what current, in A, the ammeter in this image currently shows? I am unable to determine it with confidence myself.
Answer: 100 A
